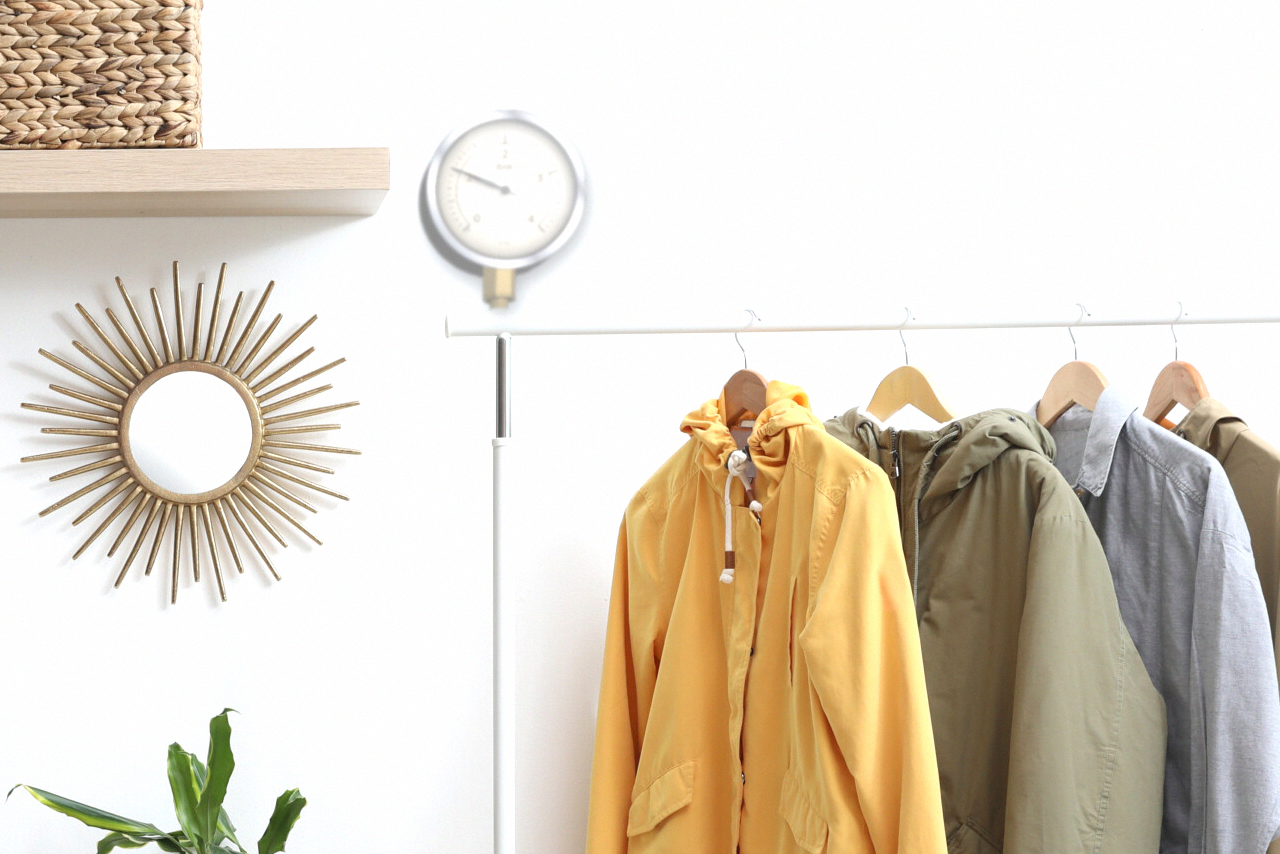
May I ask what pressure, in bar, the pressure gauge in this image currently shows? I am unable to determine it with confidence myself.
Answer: 1 bar
